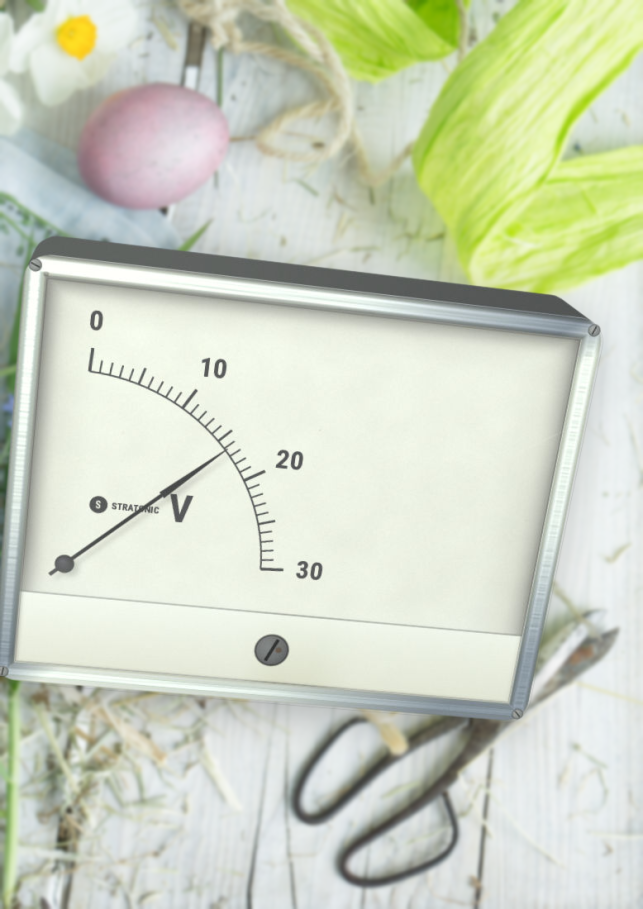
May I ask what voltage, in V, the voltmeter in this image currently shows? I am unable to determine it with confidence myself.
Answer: 16 V
